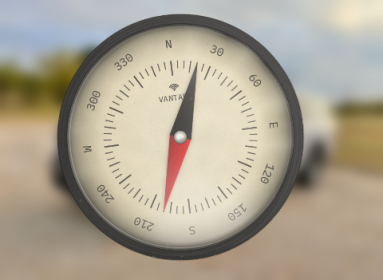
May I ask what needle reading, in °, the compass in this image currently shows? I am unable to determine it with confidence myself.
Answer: 200 °
